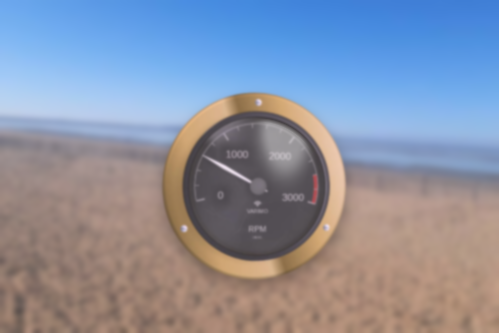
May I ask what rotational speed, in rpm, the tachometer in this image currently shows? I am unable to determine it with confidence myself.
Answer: 600 rpm
